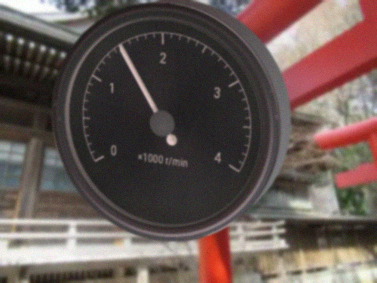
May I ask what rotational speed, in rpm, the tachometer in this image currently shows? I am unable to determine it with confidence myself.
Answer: 1500 rpm
